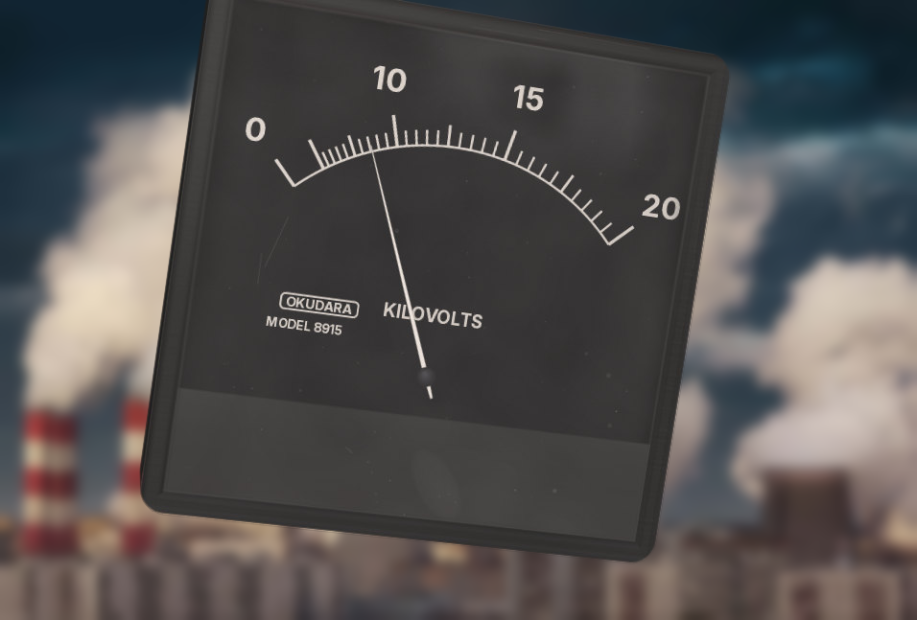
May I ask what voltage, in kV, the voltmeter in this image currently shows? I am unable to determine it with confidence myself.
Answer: 8.5 kV
